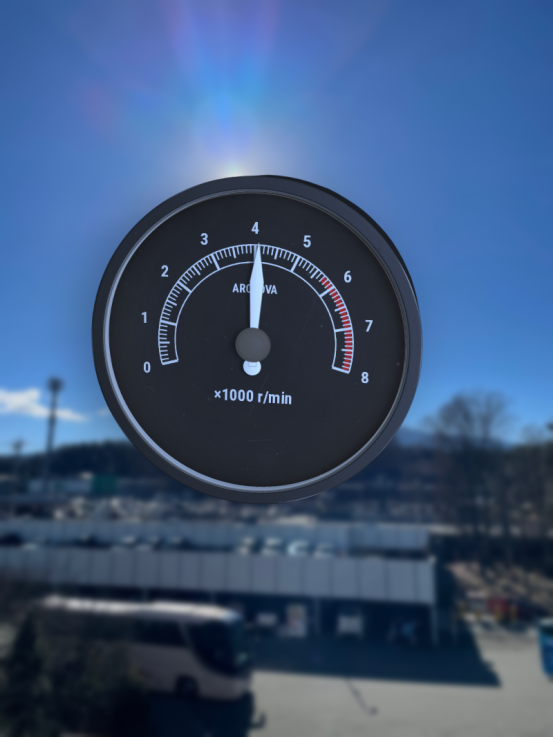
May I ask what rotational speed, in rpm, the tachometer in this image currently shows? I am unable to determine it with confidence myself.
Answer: 4100 rpm
